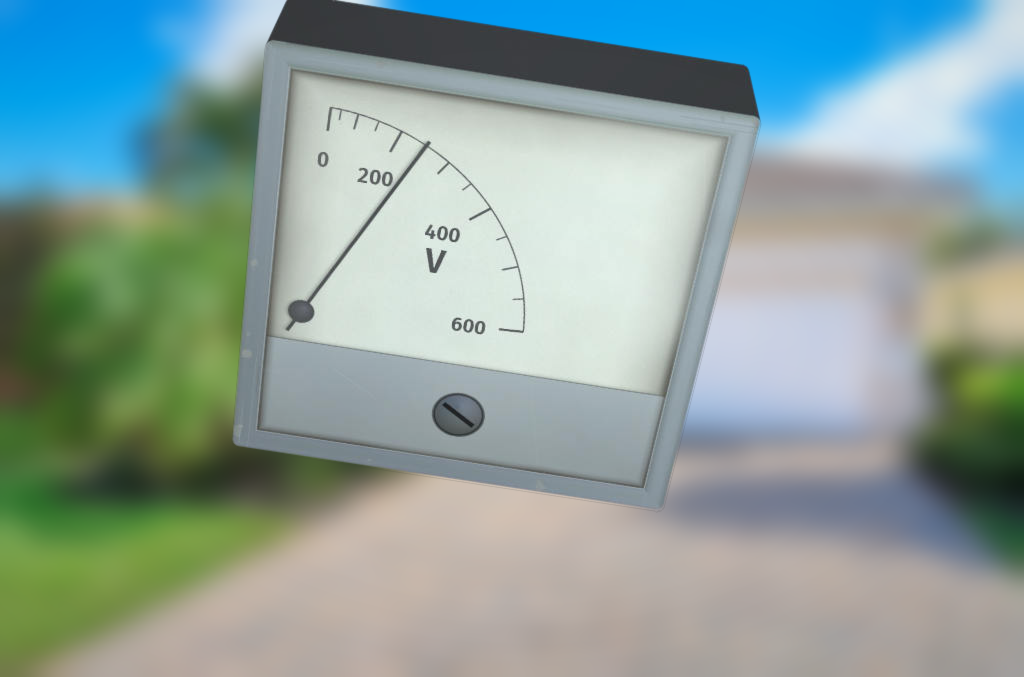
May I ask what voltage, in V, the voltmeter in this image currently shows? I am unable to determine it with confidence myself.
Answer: 250 V
